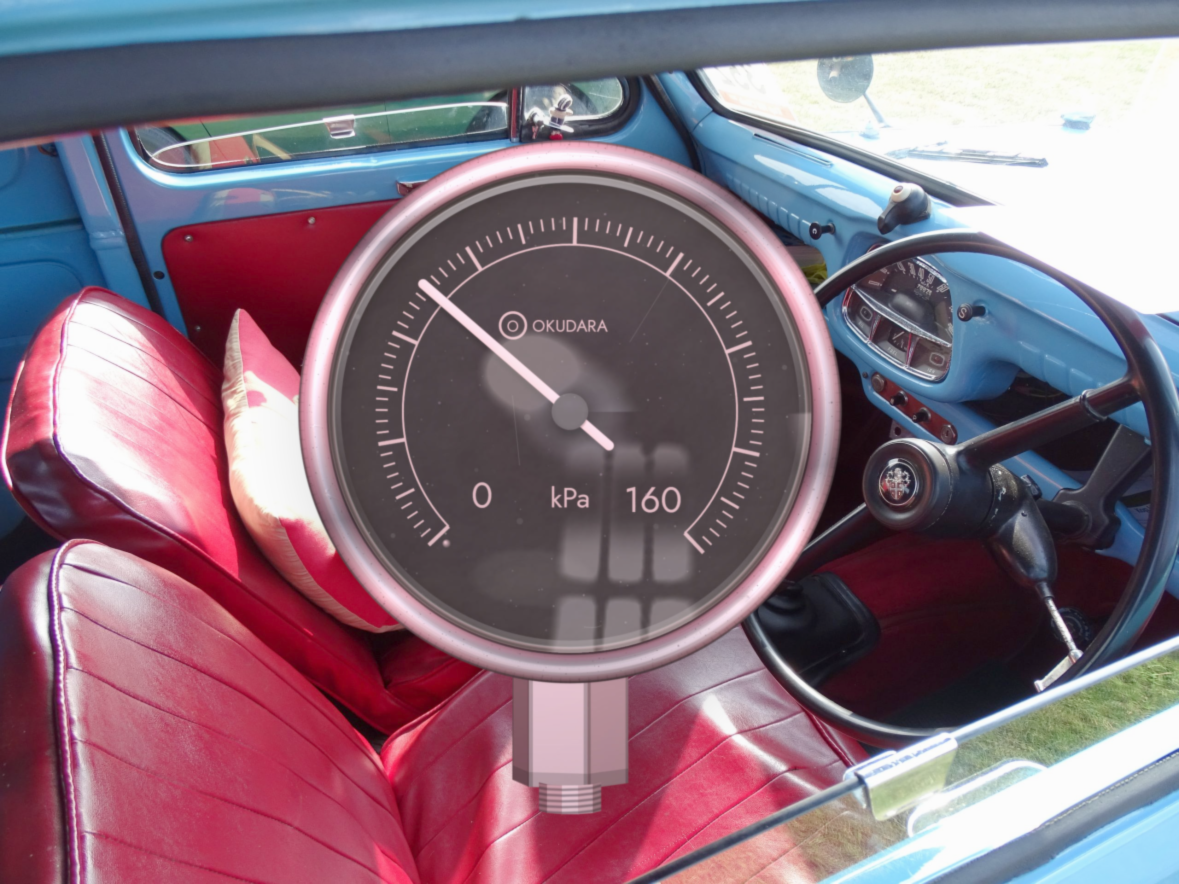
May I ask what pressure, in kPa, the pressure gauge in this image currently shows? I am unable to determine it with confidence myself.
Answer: 50 kPa
